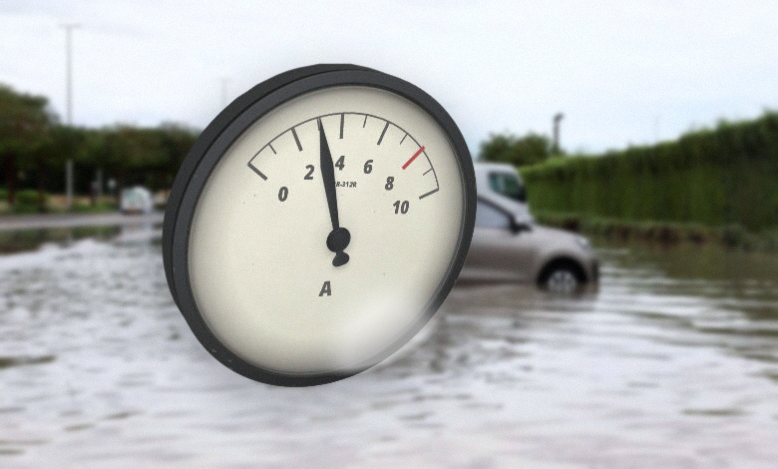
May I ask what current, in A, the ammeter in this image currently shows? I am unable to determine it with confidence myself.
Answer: 3 A
